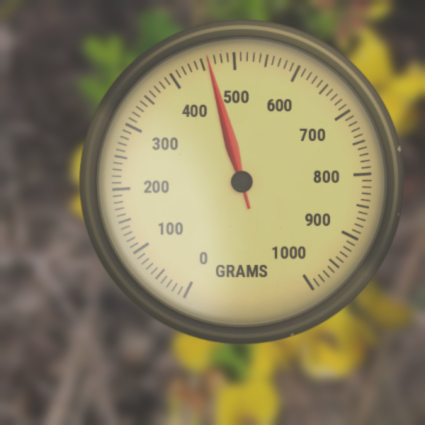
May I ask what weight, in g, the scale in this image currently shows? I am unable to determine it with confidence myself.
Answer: 460 g
